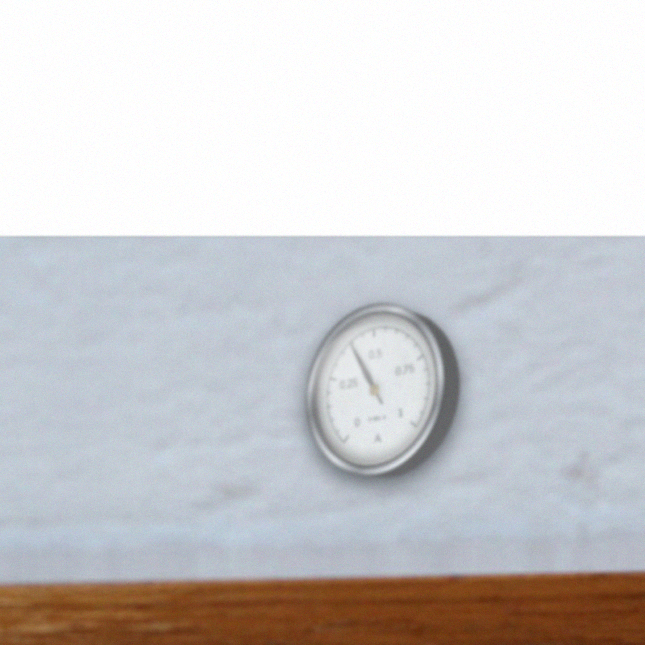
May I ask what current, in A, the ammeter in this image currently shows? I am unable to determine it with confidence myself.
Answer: 0.4 A
